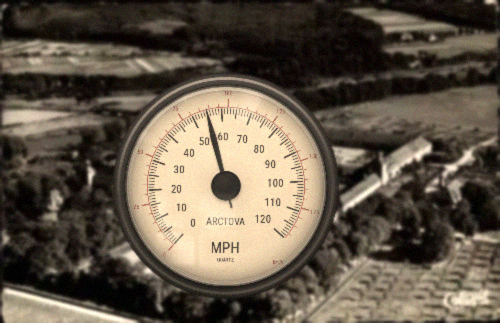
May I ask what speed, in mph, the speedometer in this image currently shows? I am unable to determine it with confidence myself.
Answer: 55 mph
